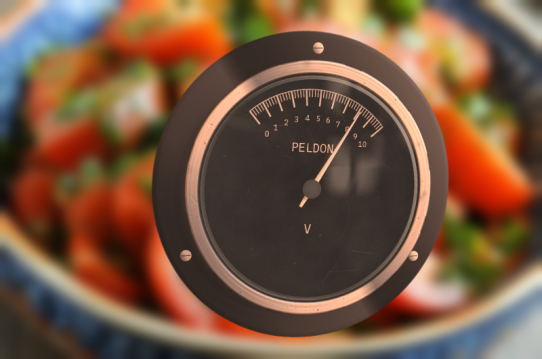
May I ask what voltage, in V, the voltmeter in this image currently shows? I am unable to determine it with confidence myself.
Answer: 8 V
